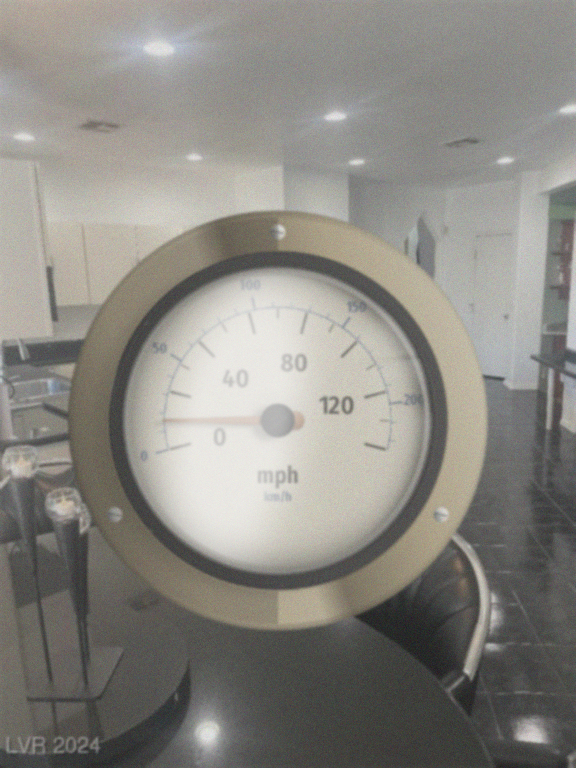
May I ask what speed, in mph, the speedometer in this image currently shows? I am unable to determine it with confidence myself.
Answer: 10 mph
